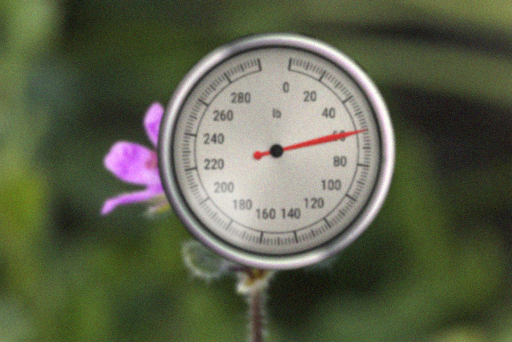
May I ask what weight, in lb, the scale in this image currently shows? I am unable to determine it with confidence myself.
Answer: 60 lb
